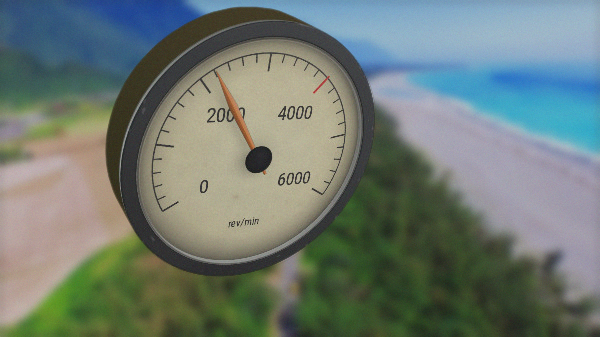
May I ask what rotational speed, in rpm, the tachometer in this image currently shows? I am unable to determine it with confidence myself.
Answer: 2200 rpm
